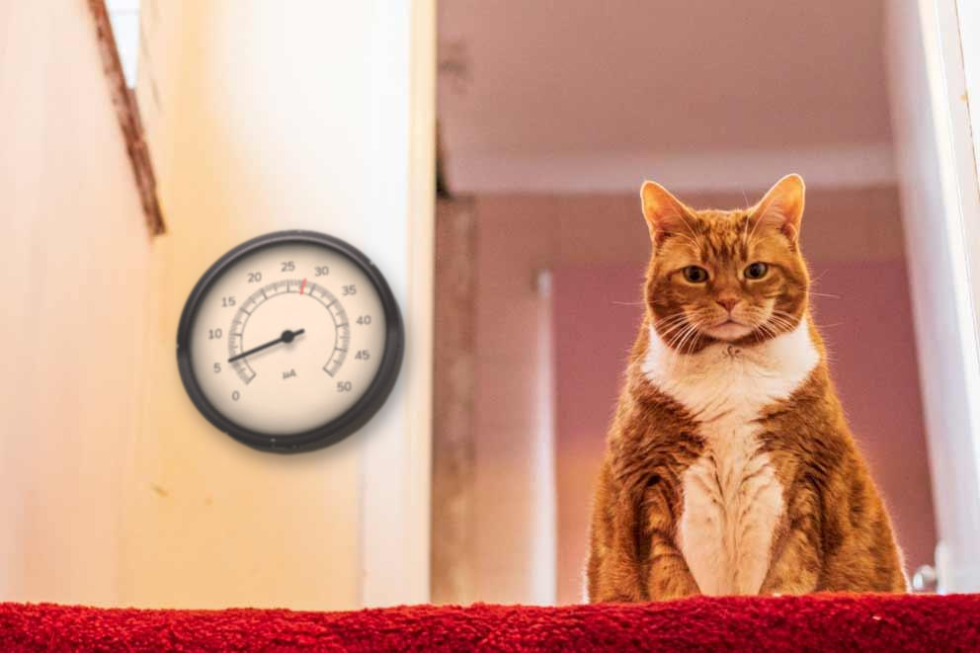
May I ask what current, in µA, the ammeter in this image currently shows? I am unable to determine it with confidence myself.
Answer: 5 µA
